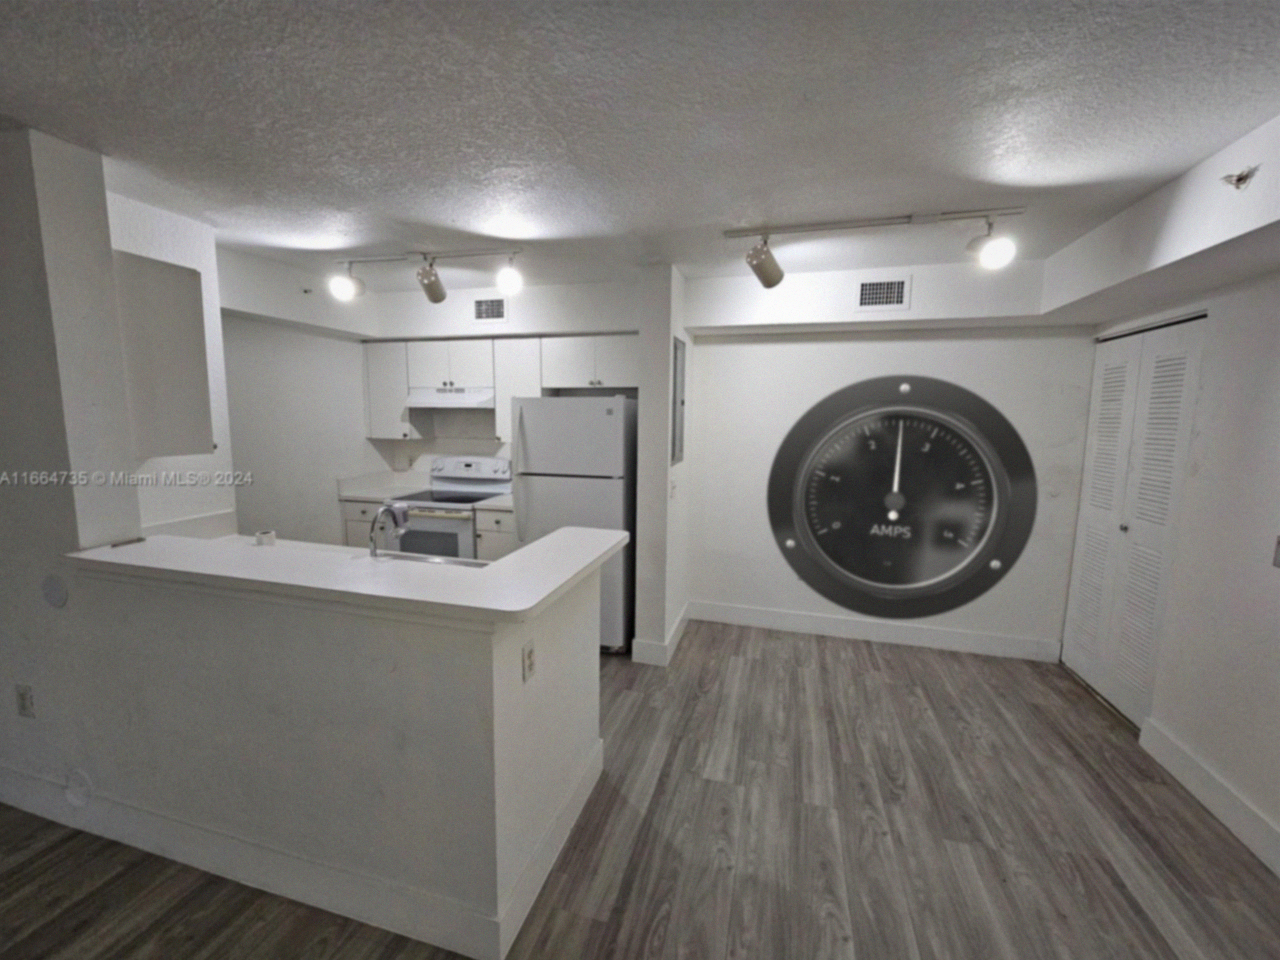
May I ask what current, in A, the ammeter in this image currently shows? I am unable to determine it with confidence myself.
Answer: 2.5 A
